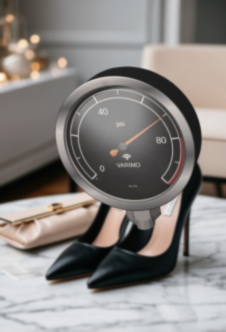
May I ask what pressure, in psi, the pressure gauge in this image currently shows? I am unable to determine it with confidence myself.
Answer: 70 psi
